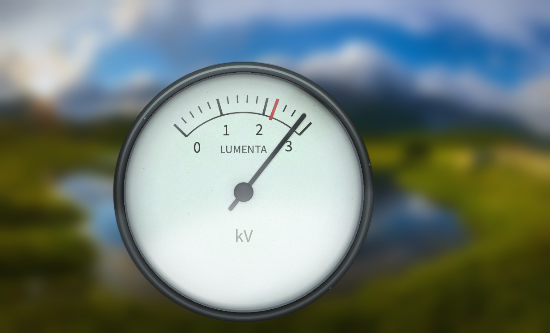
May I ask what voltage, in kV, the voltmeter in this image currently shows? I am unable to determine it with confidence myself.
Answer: 2.8 kV
